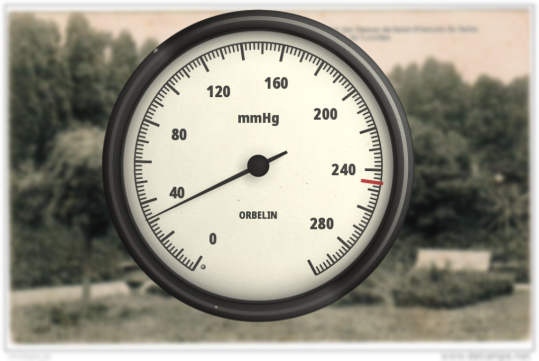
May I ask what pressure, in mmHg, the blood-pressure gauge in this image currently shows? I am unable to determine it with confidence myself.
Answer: 32 mmHg
